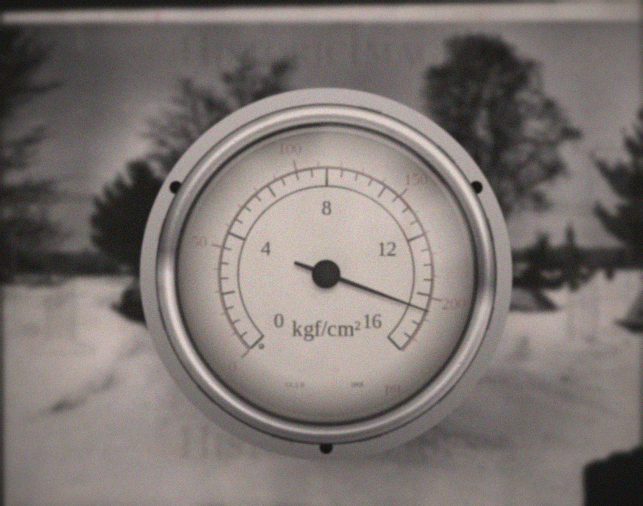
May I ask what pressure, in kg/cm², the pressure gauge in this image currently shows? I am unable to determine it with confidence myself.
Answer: 14.5 kg/cm²
